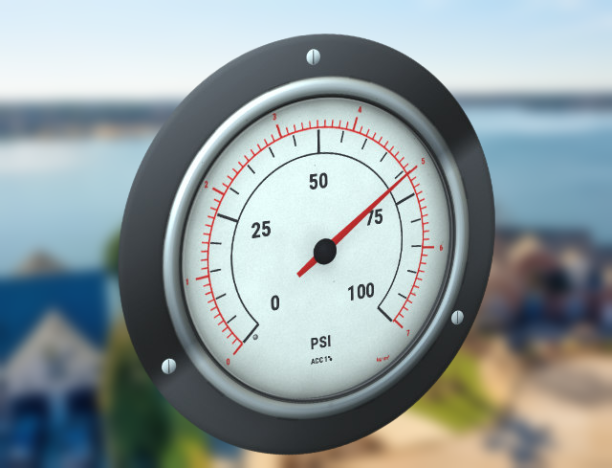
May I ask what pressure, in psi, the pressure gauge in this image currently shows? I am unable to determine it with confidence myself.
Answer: 70 psi
